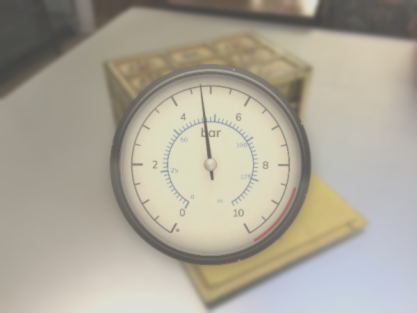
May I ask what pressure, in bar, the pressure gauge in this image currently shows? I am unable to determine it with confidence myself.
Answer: 4.75 bar
